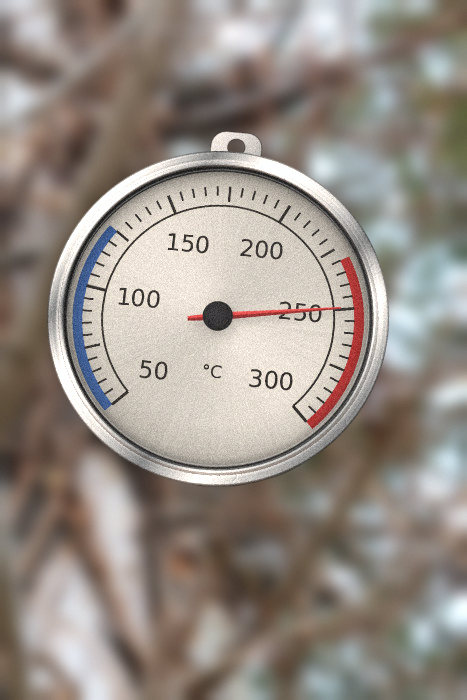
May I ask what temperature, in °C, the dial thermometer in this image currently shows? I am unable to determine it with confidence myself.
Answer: 250 °C
